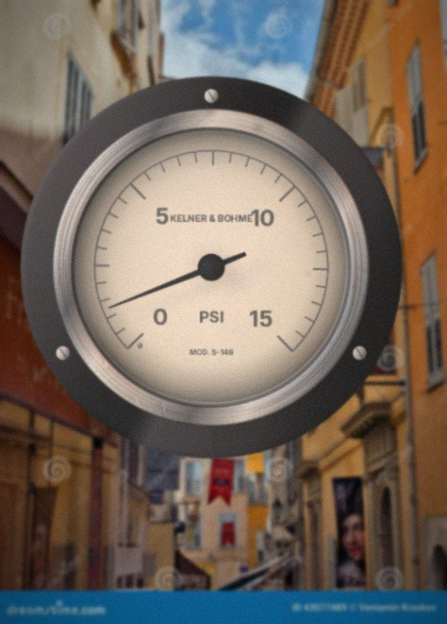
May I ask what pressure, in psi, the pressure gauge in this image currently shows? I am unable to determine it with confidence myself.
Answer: 1.25 psi
